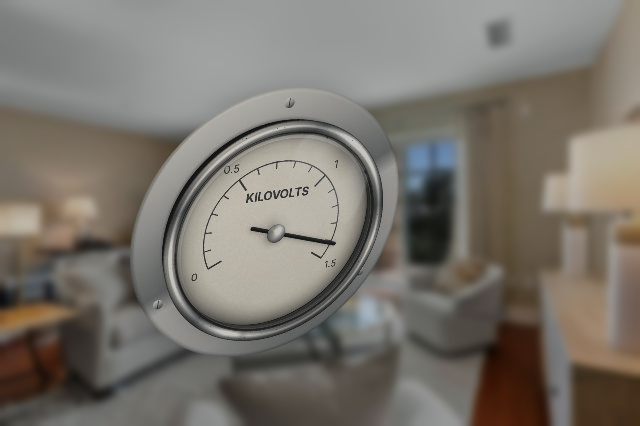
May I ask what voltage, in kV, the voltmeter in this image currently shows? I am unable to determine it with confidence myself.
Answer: 1.4 kV
